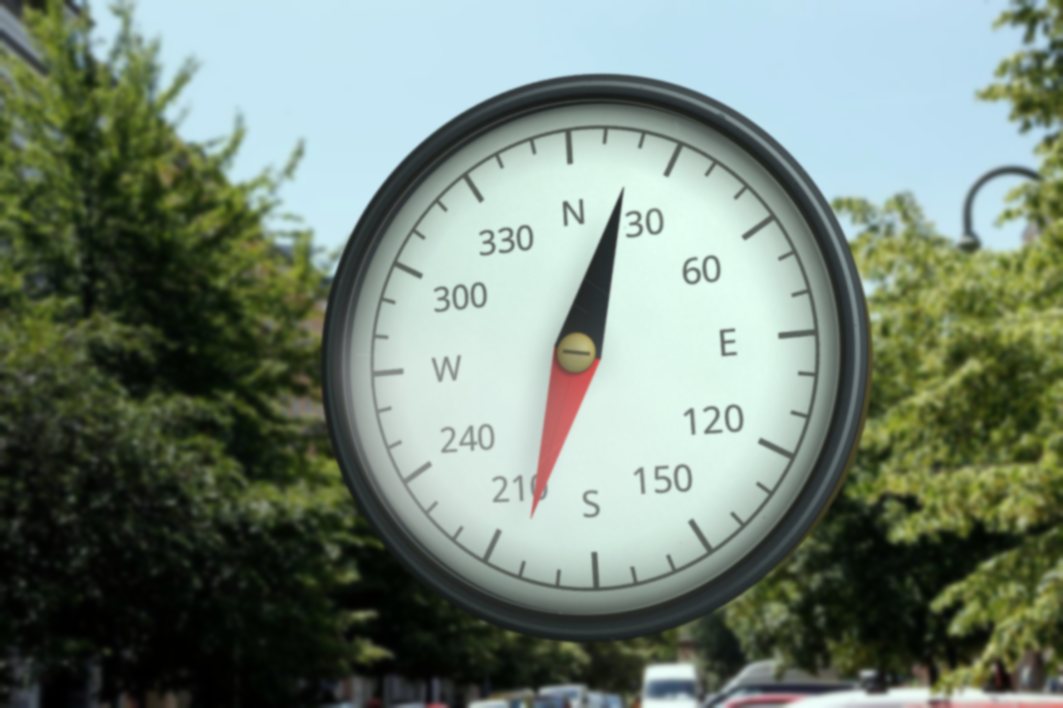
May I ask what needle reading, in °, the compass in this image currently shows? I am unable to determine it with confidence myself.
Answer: 200 °
